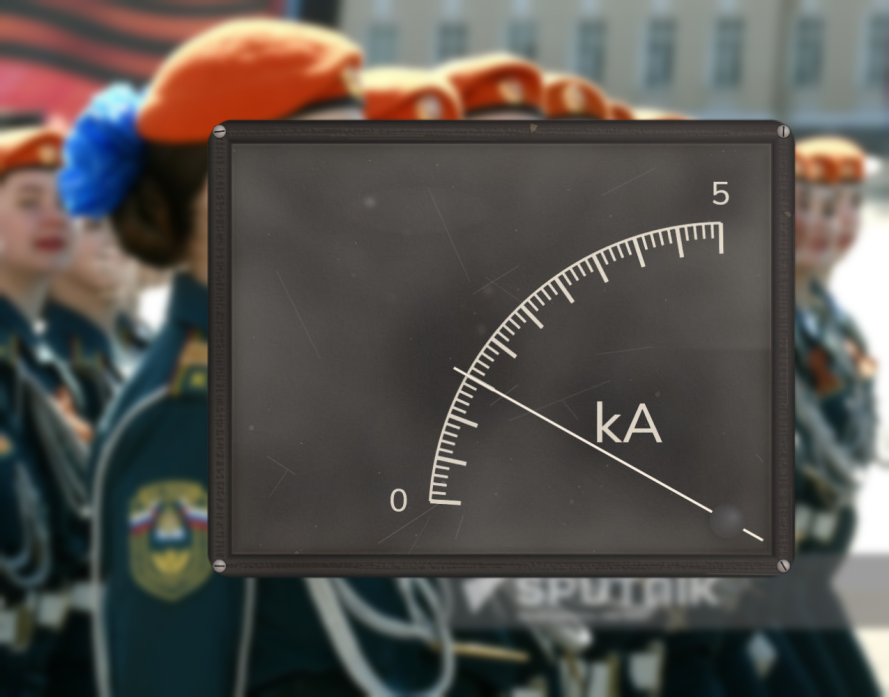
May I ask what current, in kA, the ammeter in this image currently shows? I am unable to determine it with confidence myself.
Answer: 1.5 kA
